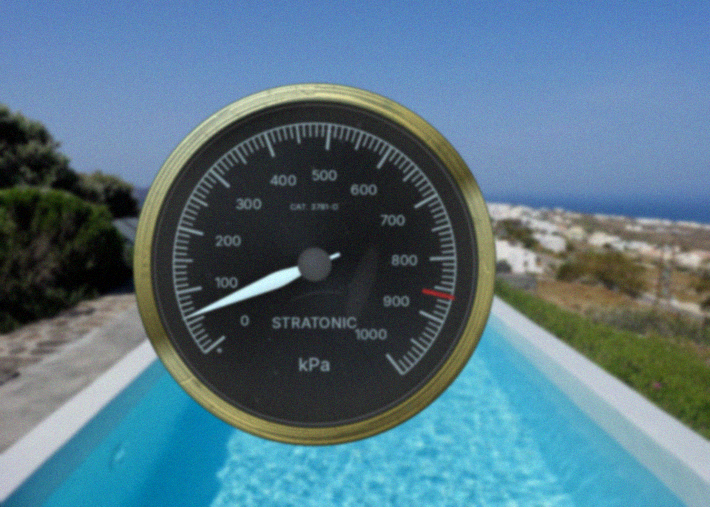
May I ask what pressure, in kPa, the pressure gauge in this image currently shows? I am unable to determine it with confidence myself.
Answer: 60 kPa
